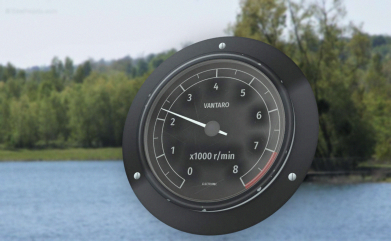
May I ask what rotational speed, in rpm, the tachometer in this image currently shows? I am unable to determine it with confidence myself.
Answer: 2250 rpm
